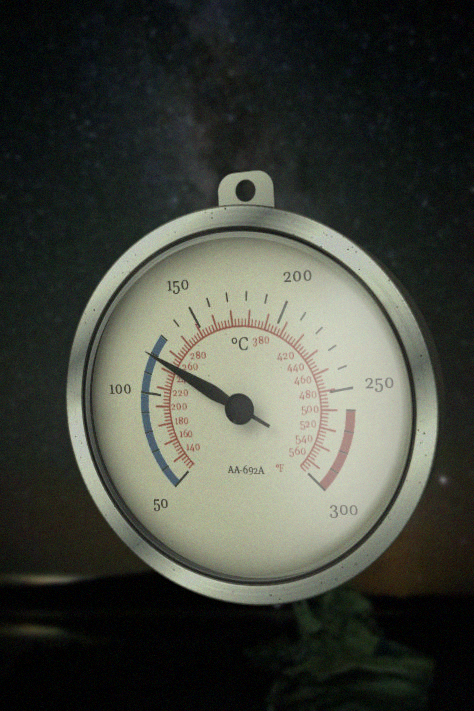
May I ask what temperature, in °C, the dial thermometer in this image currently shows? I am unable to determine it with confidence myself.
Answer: 120 °C
